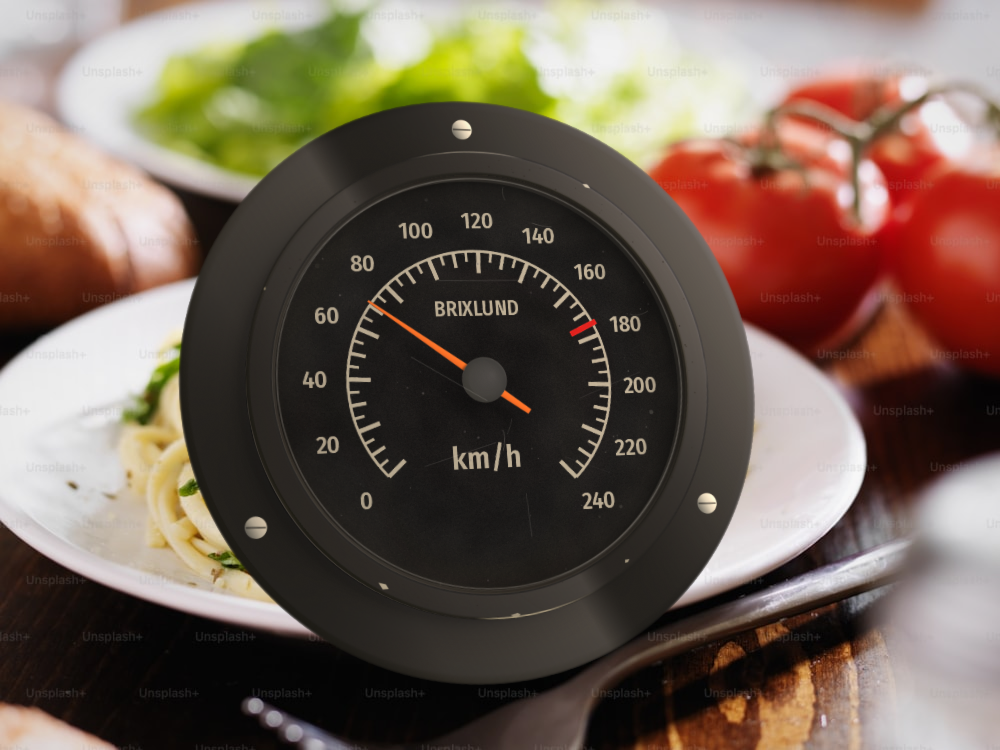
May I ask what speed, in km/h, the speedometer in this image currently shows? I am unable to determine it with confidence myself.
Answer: 70 km/h
